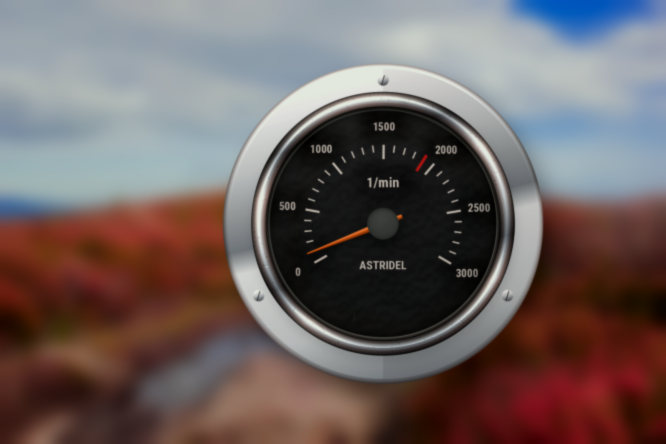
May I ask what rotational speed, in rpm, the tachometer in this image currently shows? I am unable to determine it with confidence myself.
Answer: 100 rpm
